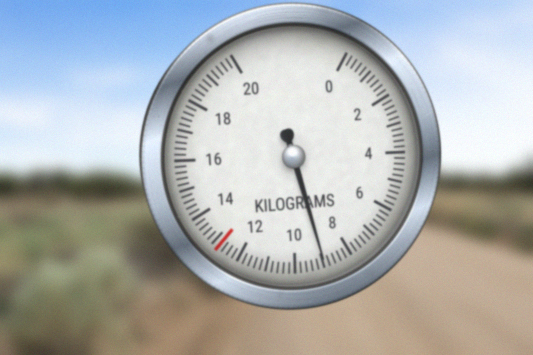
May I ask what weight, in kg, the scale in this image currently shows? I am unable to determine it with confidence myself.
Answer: 9 kg
